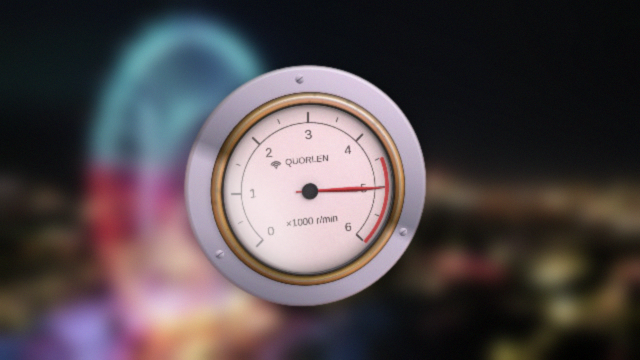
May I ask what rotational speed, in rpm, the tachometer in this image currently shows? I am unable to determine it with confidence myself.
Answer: 5000 rpm
